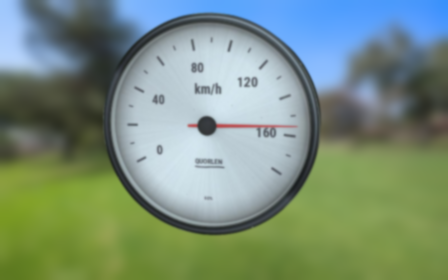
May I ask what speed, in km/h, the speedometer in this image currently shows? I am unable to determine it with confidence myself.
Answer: 155 km/h
